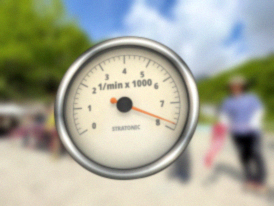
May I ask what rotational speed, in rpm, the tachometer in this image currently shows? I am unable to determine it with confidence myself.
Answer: 7800 rpm
